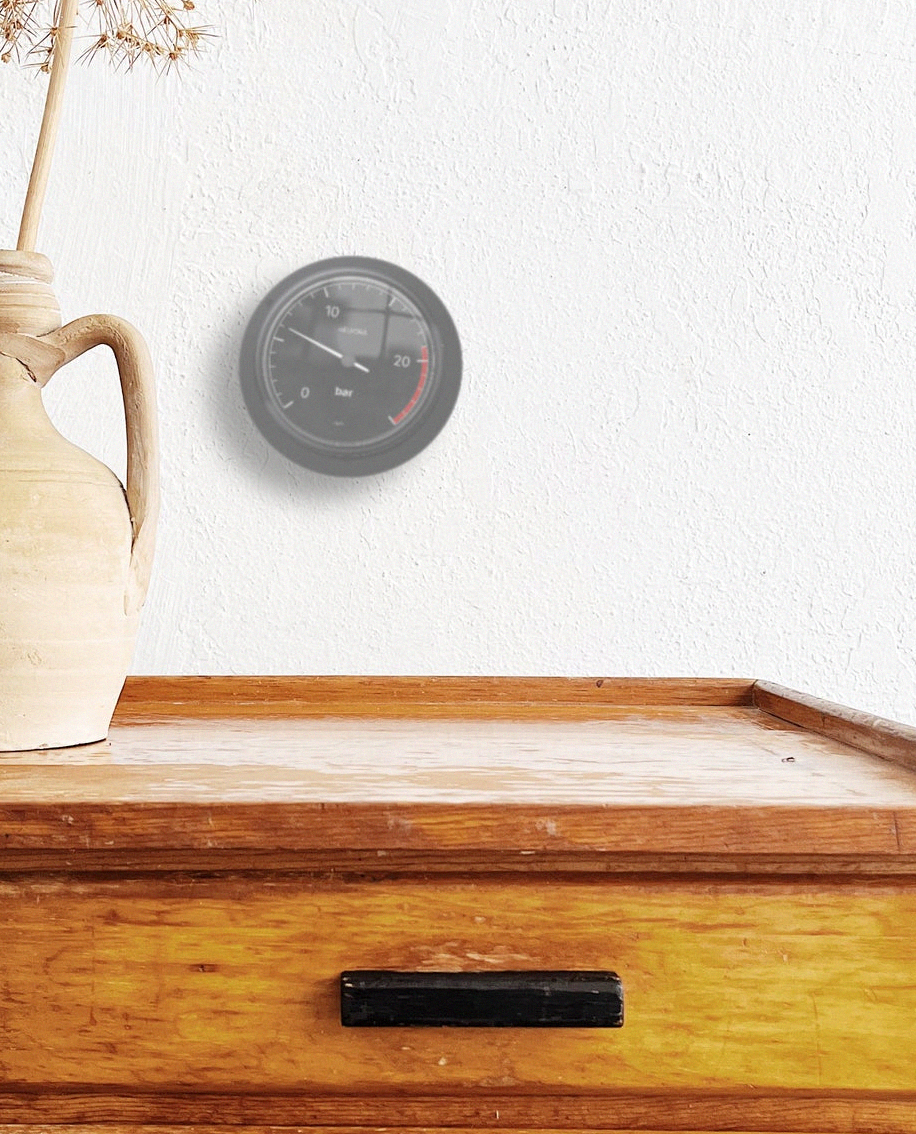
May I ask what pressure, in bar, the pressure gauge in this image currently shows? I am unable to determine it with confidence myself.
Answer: 6 bar
